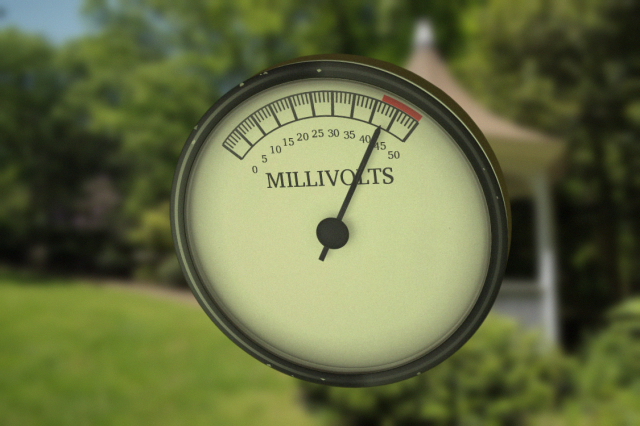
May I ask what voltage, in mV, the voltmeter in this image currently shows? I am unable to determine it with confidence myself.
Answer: 43 mV
